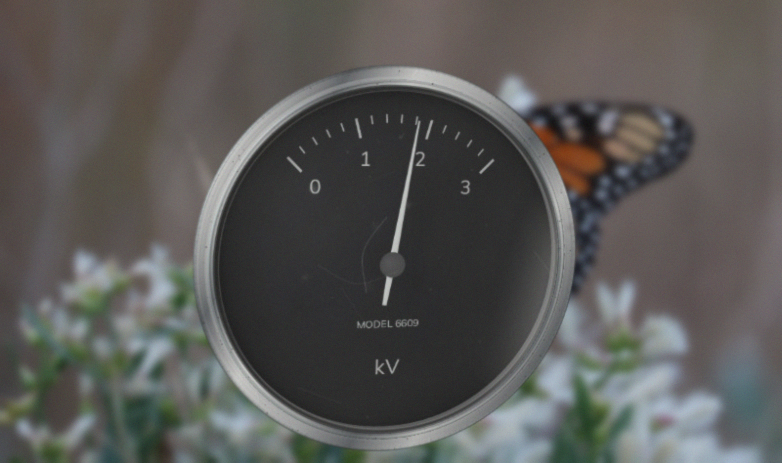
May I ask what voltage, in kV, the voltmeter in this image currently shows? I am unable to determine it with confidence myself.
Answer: 1.8 kV
